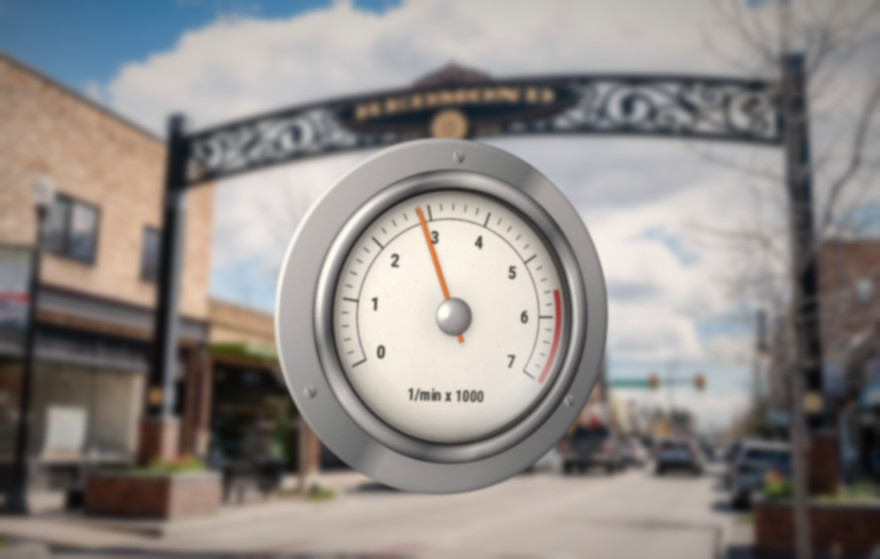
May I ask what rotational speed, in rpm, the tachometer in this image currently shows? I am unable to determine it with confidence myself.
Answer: 2800 rpm
